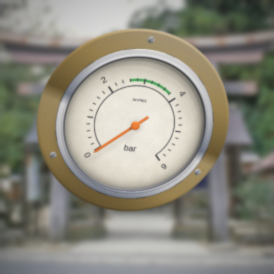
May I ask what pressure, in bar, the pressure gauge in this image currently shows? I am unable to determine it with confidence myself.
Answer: 0 bar
